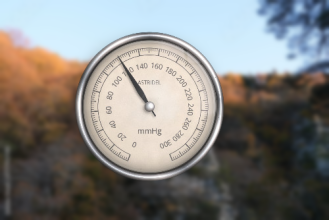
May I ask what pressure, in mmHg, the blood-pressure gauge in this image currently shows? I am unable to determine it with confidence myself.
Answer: 120 mmHg
